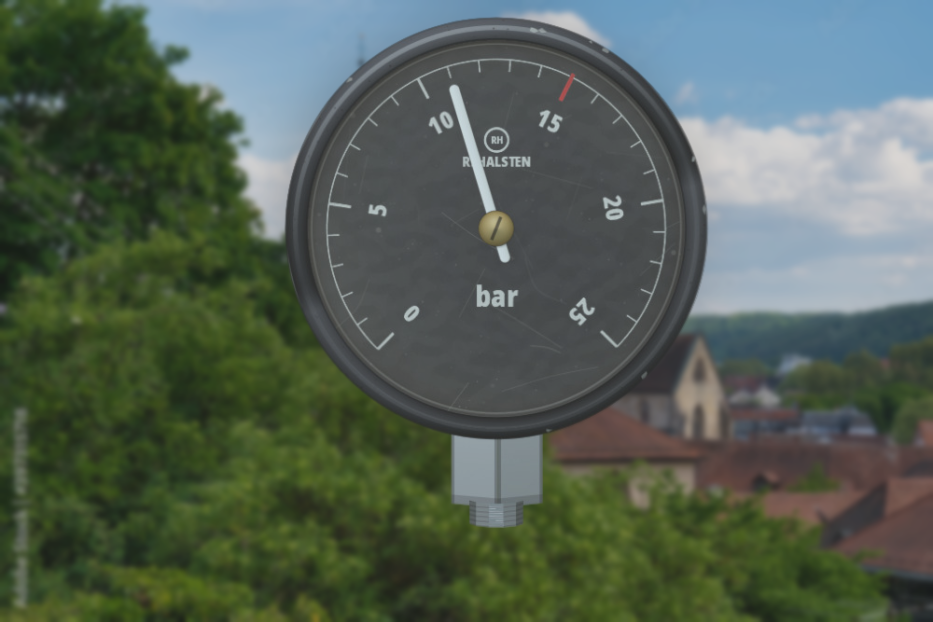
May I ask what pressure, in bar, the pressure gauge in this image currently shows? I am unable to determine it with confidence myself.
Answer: 11 bar
